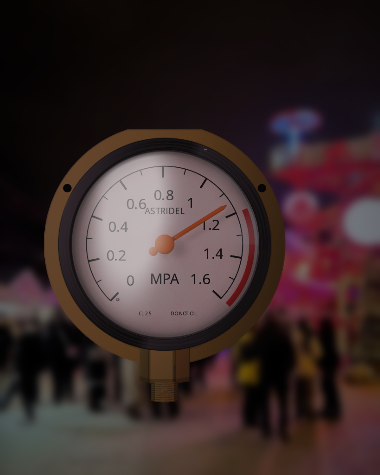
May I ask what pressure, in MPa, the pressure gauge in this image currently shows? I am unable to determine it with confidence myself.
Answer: 1.15 MPa
